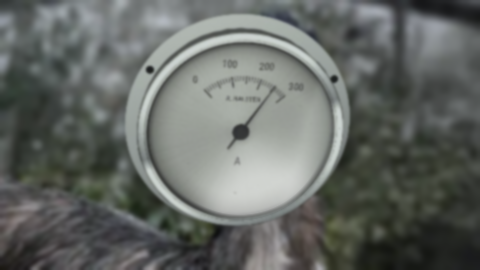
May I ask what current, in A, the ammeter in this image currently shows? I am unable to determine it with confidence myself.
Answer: 250 A
